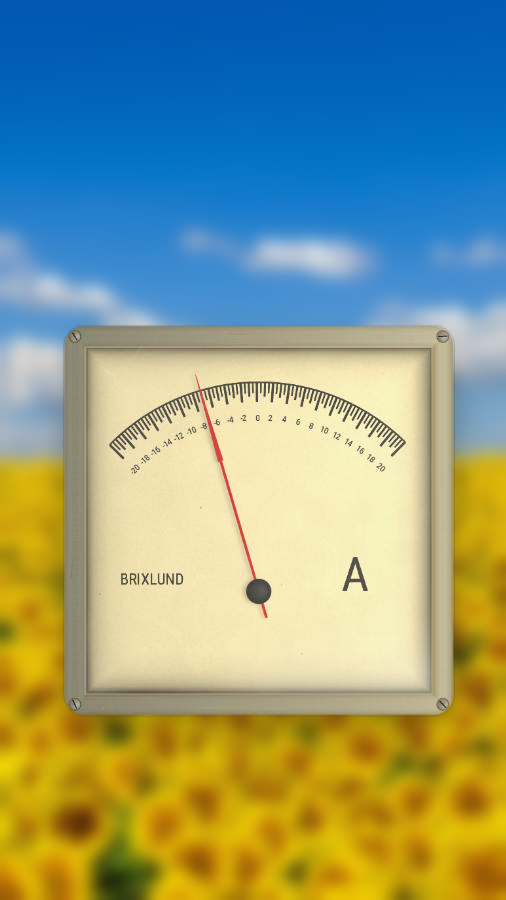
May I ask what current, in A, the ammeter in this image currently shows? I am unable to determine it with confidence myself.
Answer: -7 A
